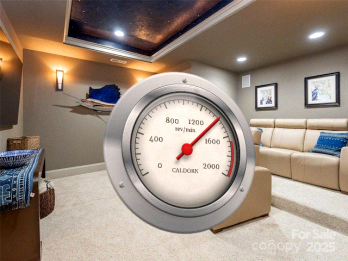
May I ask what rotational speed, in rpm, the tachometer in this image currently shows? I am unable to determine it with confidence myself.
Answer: 1400 rpm
